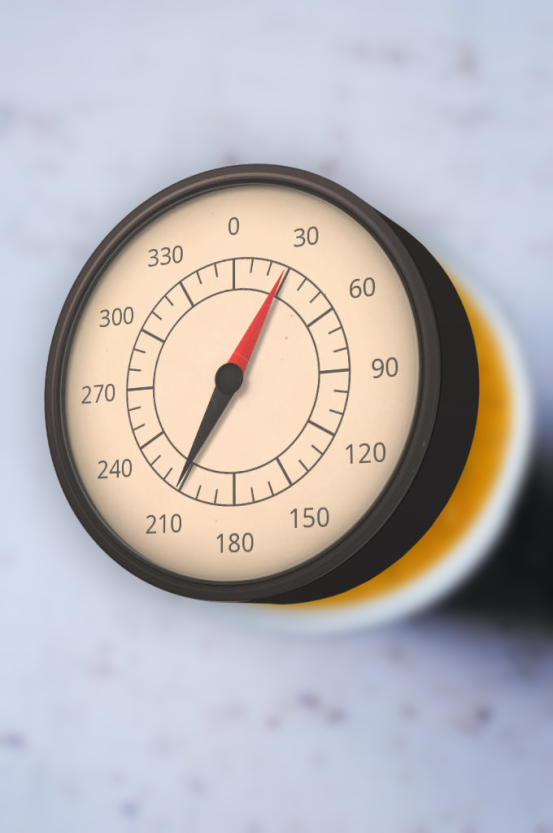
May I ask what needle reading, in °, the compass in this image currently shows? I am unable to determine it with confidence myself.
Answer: 30 °
